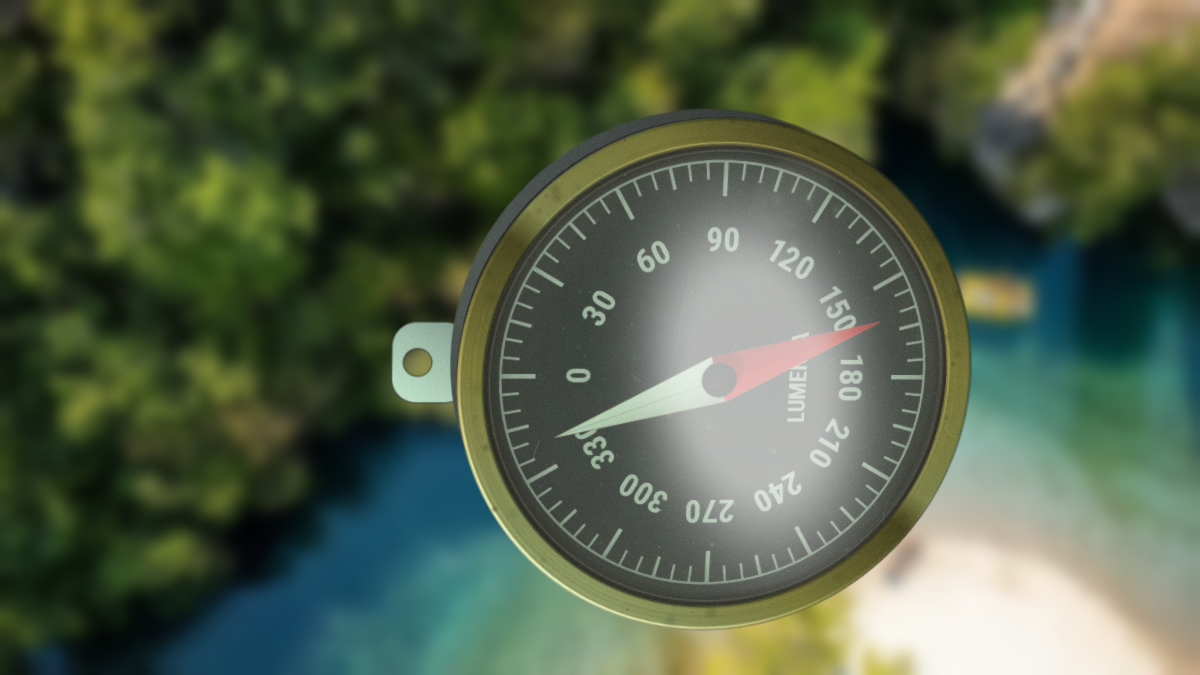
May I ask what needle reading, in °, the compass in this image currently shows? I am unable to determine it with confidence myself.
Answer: 160 °
